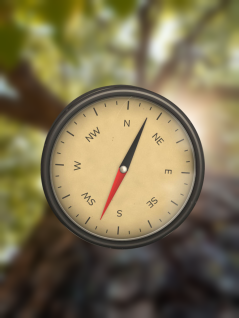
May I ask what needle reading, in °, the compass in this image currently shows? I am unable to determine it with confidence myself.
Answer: 200 °
